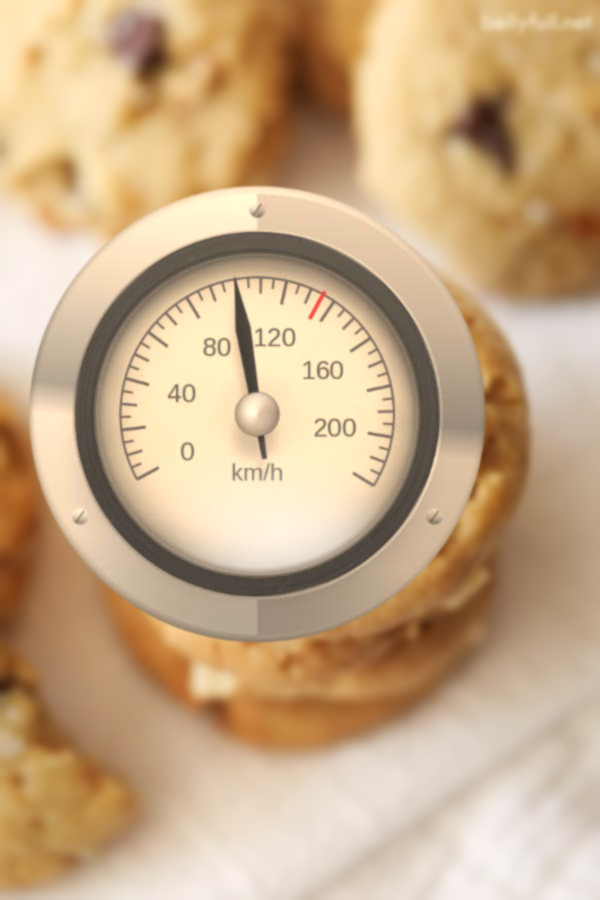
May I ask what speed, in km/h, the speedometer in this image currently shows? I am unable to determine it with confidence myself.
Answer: 100 km/h
